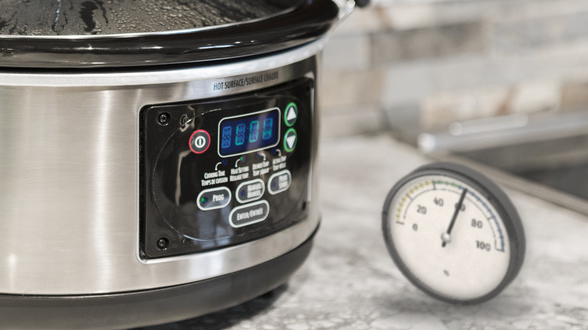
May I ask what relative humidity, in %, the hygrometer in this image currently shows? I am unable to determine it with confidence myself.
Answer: 60 %
